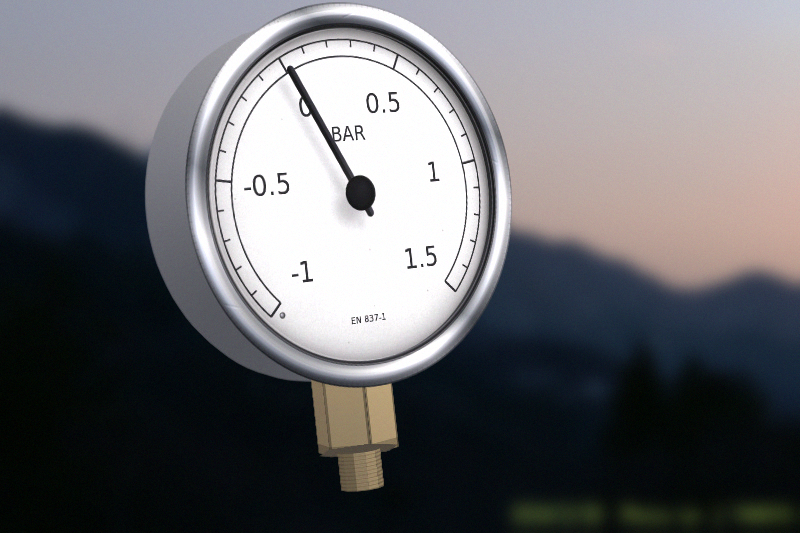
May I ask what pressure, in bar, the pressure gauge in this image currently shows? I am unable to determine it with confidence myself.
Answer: 0 bar
